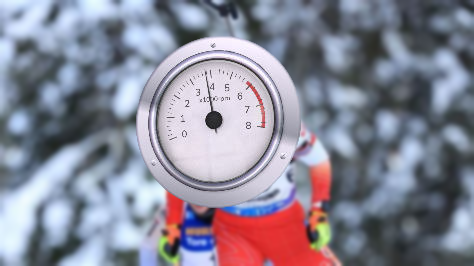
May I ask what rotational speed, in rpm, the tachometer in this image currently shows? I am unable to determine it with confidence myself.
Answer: 3800 rpm
